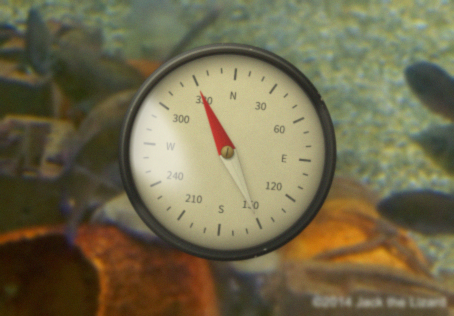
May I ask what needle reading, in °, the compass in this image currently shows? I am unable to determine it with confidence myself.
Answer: 330 °
